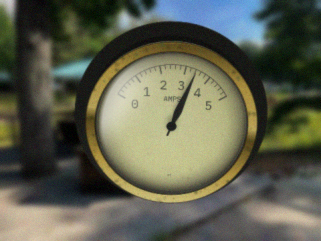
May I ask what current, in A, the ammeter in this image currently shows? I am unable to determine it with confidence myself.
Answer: 3.4 A
